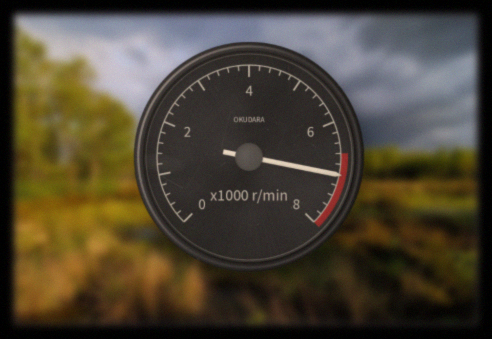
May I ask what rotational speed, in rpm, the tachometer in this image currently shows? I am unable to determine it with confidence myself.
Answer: 7000 rpm
